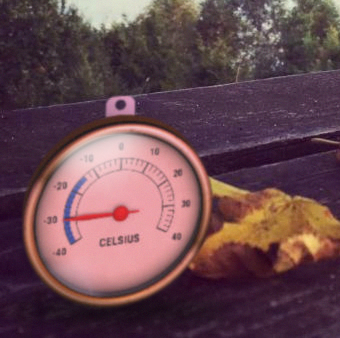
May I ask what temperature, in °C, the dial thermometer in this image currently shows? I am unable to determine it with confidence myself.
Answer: -30 °C
